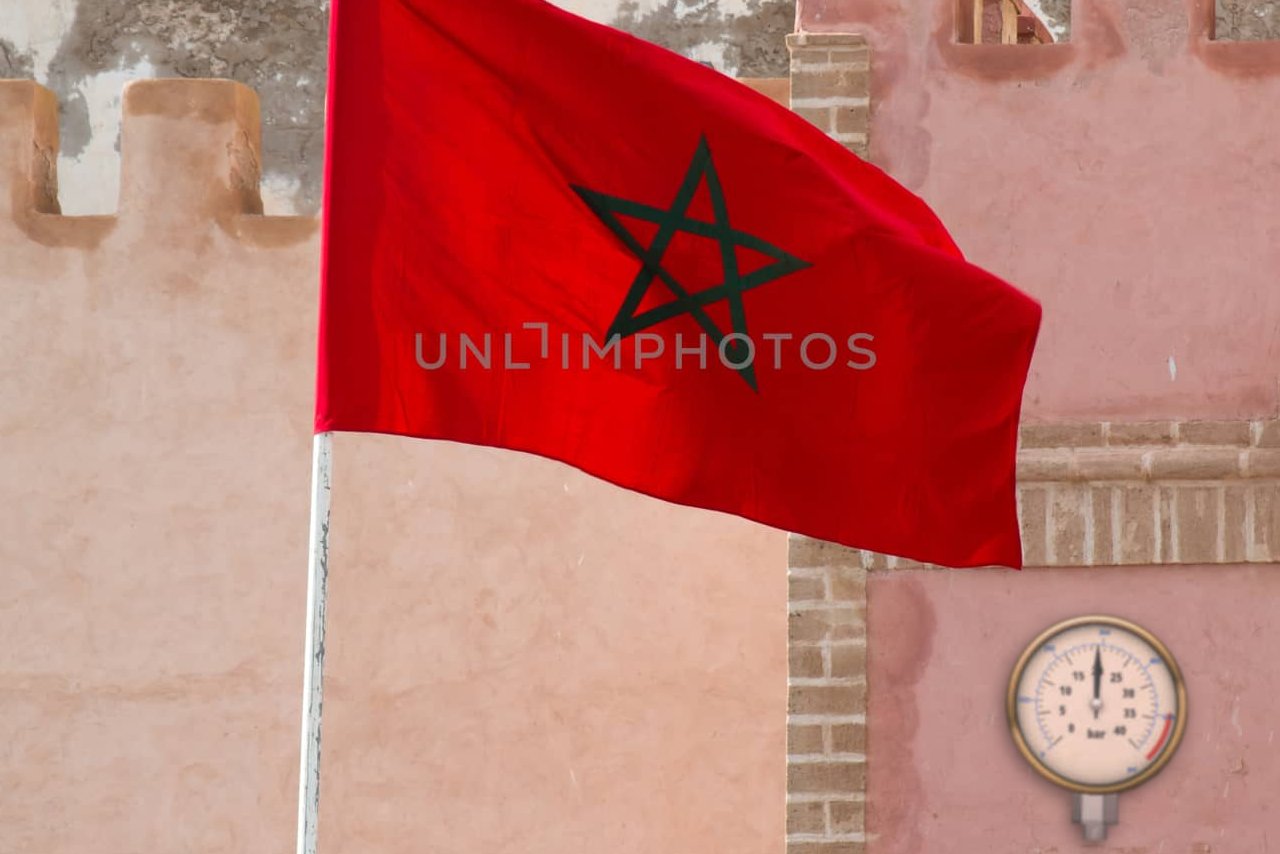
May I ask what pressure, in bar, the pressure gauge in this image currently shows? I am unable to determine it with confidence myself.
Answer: 20 bar
